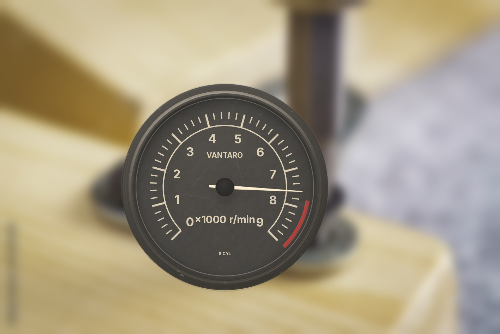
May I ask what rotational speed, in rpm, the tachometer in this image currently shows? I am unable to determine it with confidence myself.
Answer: 7600 rpm
